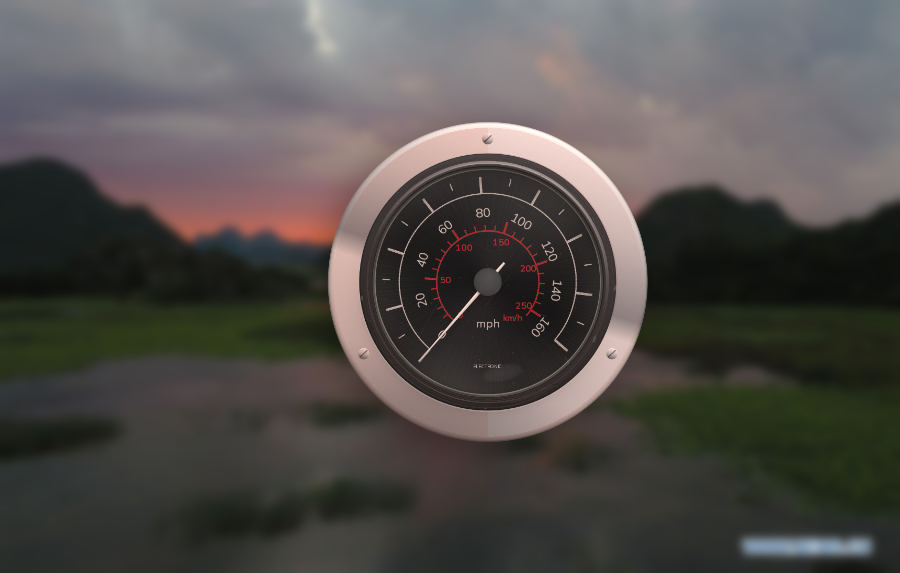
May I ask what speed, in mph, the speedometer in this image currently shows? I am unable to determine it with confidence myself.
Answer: 0 mph
